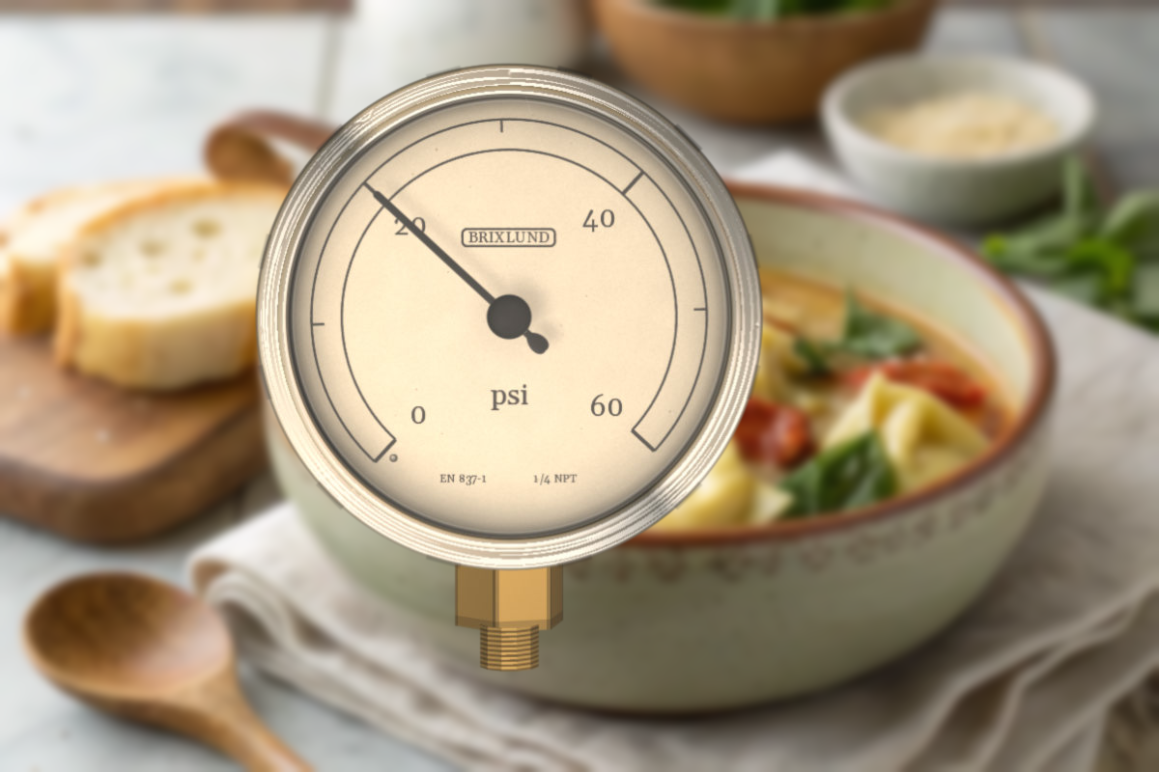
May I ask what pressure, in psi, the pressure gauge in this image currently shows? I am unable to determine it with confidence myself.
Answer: 20 psi
